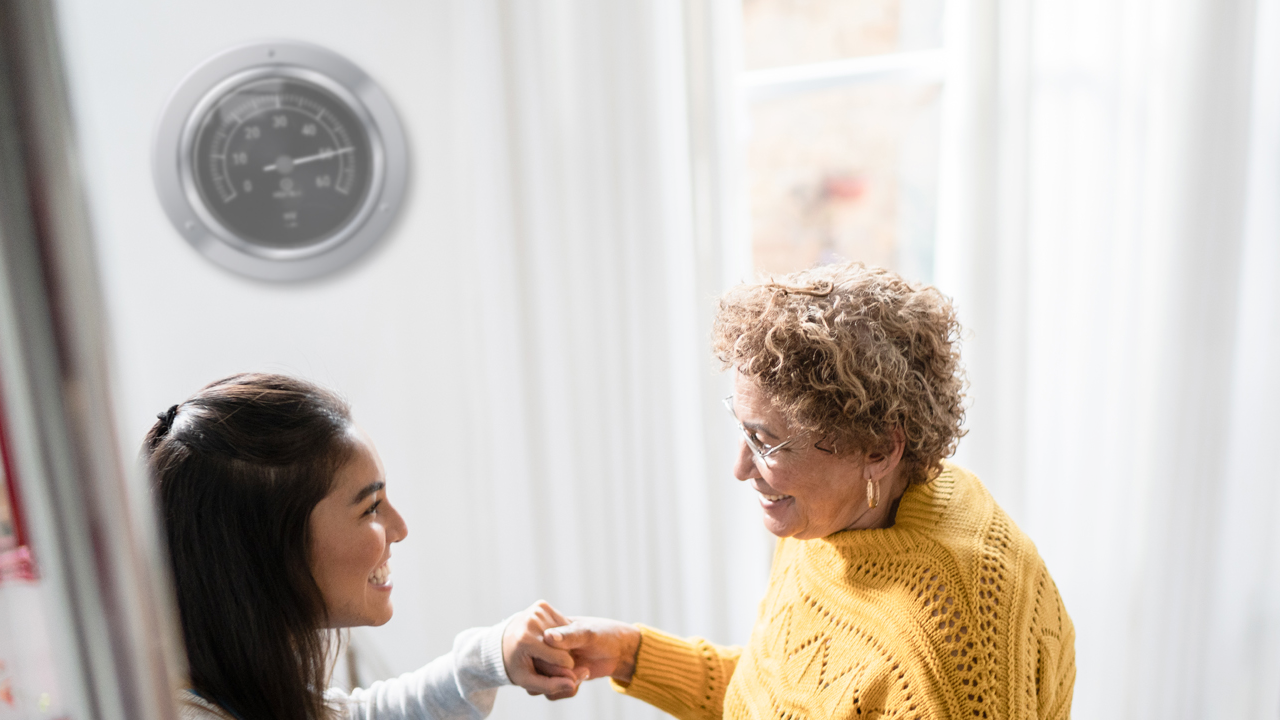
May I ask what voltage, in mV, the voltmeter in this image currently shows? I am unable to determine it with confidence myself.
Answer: 50 mV
